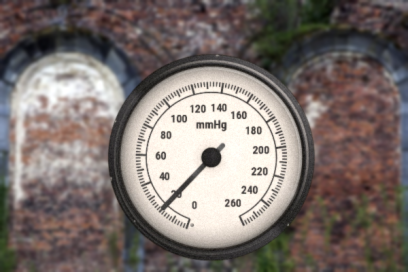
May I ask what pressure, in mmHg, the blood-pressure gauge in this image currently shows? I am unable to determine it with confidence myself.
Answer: 20 mmHg
